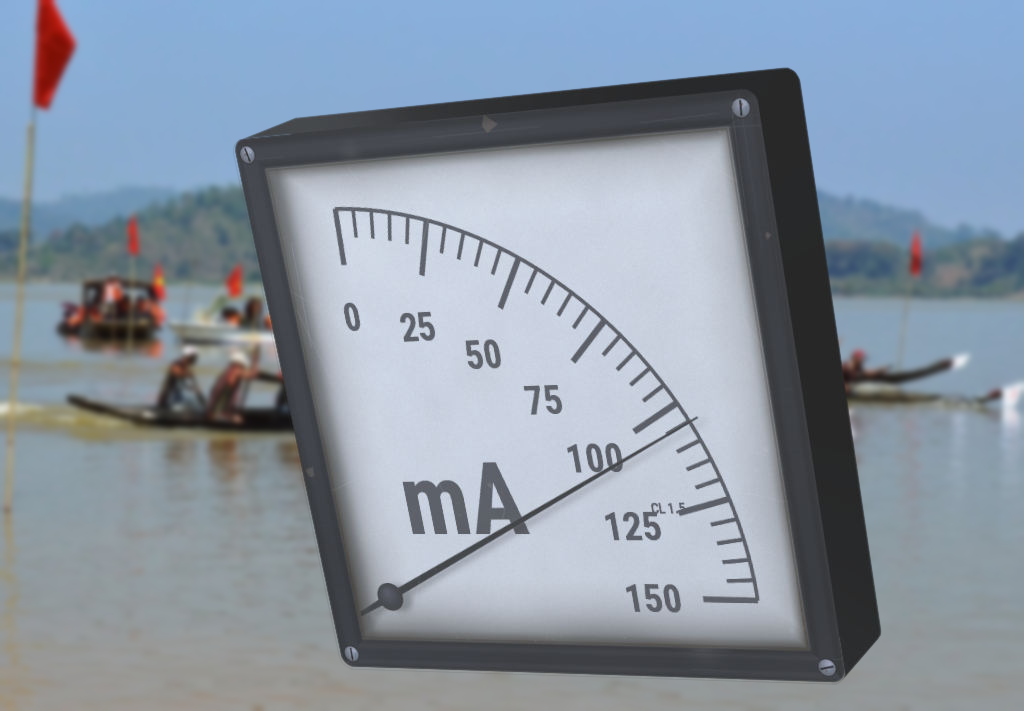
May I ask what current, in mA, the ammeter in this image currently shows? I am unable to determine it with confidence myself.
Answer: 105 mA
